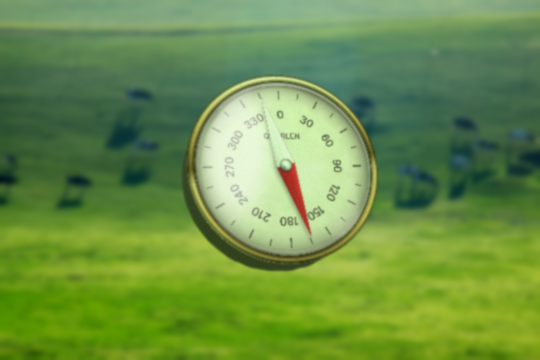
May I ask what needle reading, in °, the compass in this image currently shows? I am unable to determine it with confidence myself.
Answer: 165 °
